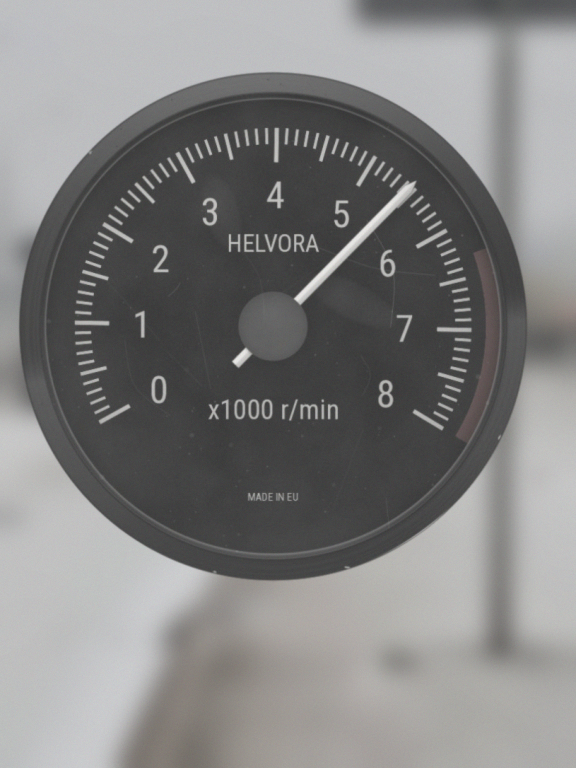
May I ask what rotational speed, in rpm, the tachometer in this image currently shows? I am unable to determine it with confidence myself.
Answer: 5450 rpm
